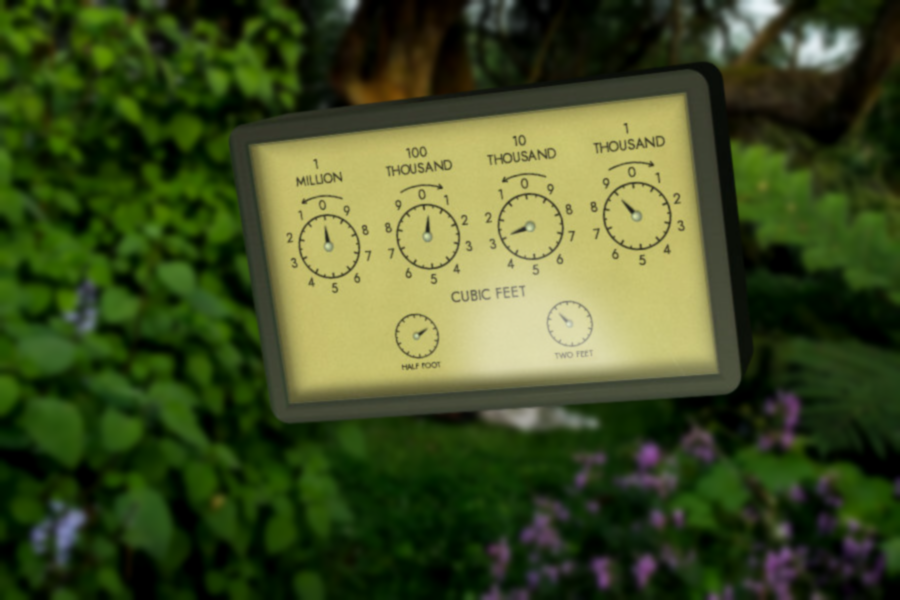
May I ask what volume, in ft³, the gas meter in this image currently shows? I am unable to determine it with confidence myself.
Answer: 2900 ft³
